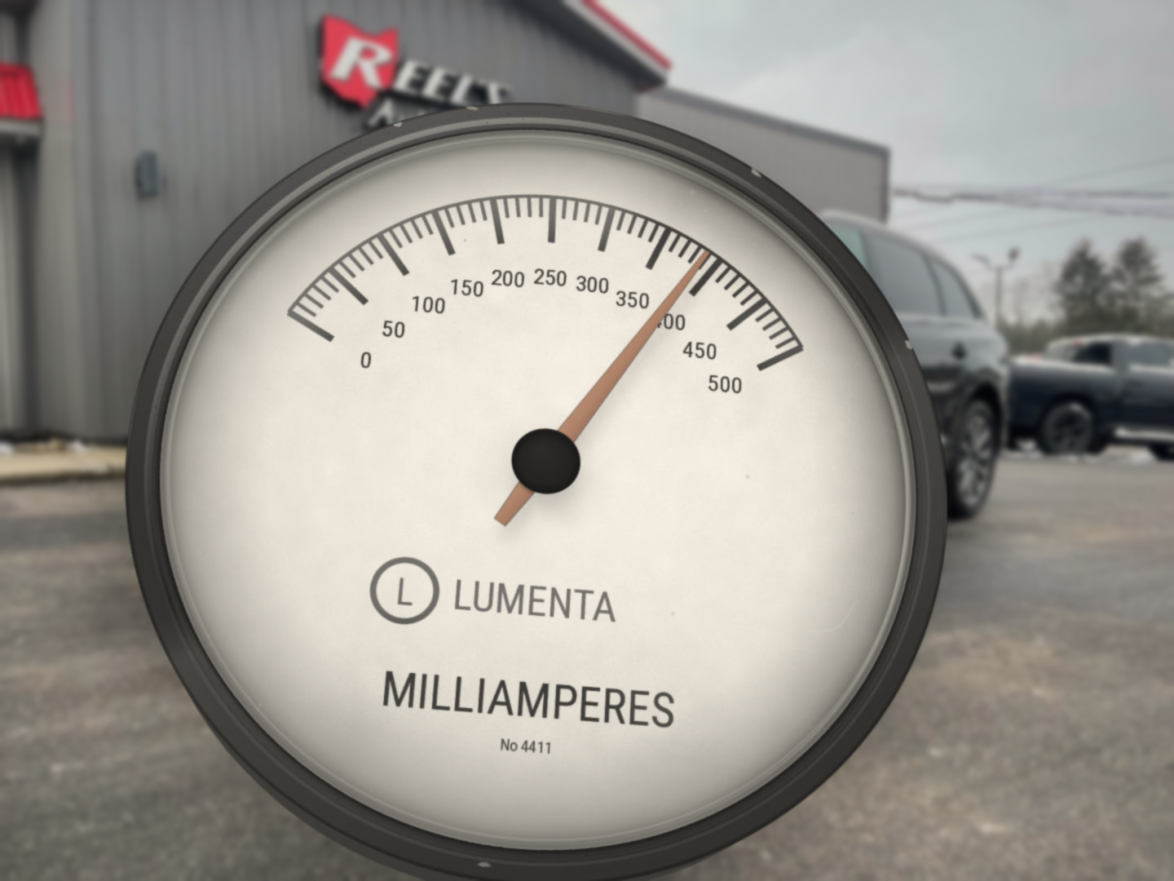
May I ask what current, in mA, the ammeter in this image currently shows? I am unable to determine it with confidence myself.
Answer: 390 mA
